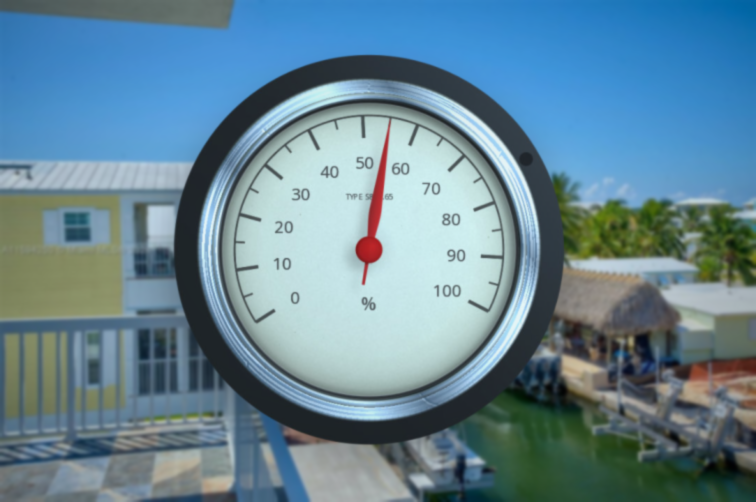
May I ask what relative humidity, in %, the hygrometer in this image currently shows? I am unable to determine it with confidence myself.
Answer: 55 %
